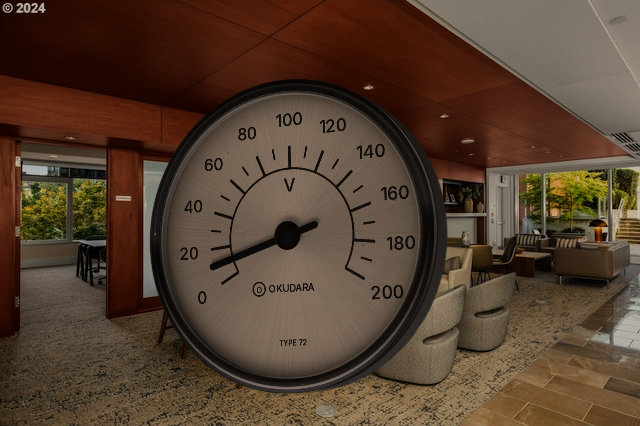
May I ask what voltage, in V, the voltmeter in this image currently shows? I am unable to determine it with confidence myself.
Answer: 10 V
